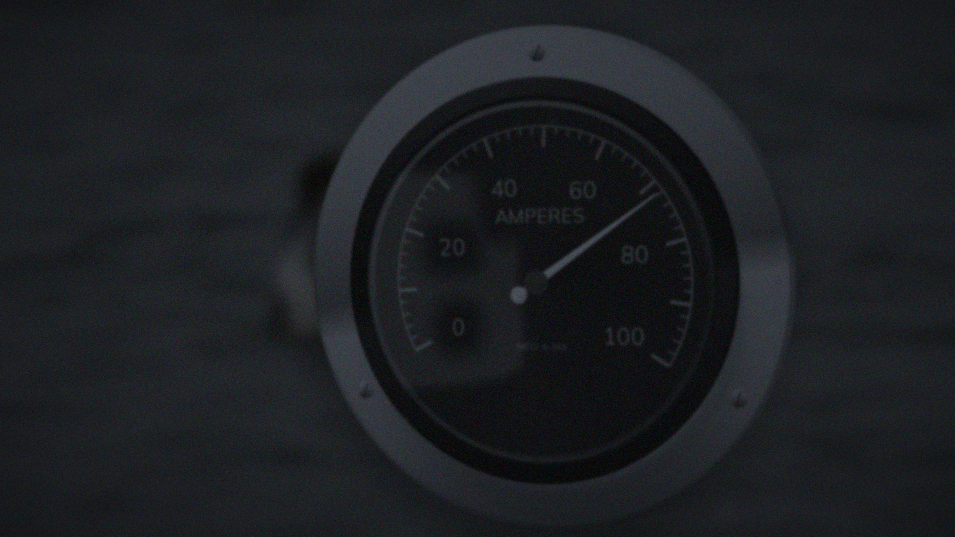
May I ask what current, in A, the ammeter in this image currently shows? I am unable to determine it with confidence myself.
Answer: 72 A
